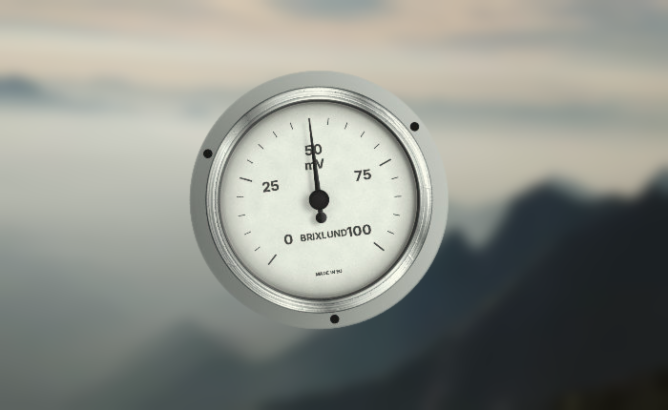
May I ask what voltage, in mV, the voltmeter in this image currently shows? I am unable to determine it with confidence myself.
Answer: 50 mV
